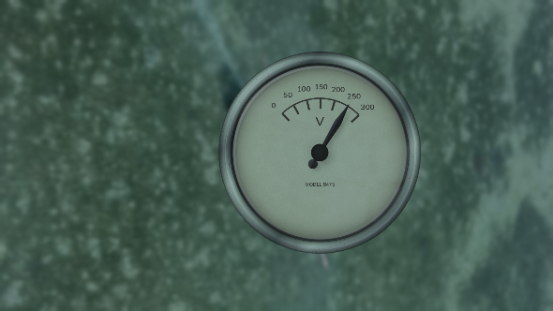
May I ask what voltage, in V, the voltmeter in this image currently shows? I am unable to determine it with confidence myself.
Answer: 250 V
